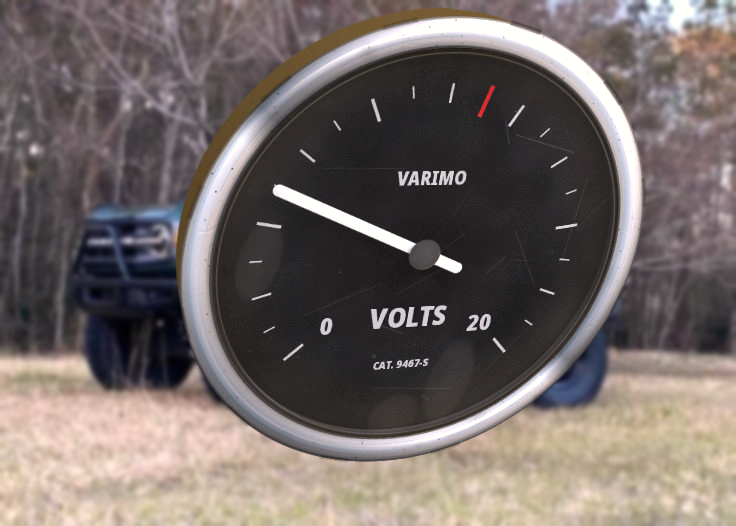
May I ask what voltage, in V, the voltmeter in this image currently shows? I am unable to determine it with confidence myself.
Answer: 5 V
